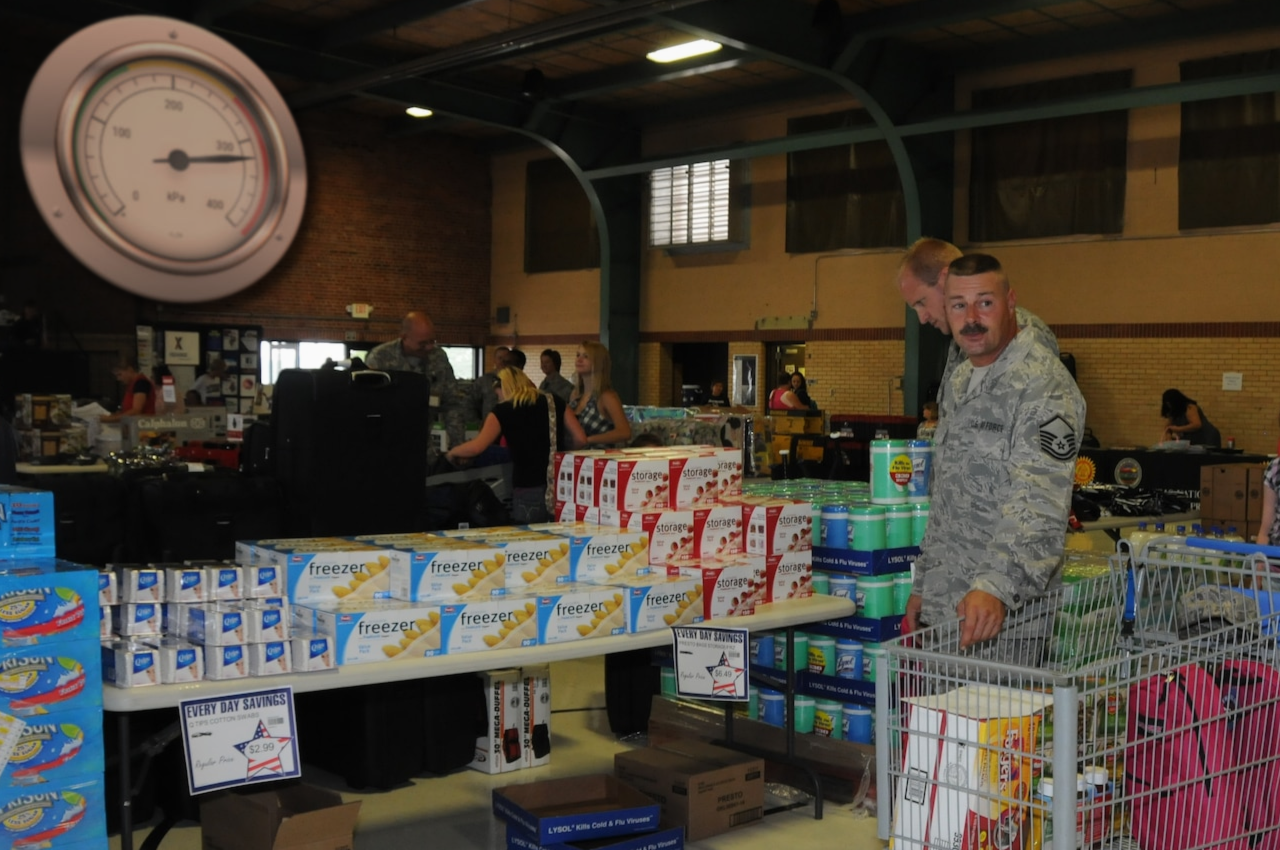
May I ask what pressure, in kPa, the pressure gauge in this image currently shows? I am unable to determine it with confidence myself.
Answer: 320 kPa
